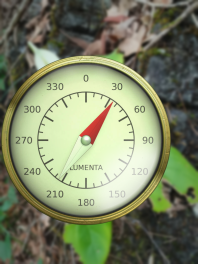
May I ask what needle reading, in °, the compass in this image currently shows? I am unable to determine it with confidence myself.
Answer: 35 °
